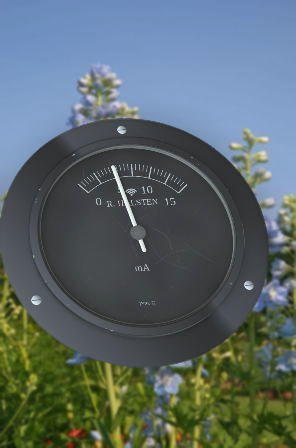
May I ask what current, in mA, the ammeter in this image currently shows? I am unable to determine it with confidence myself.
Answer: 5 mA
